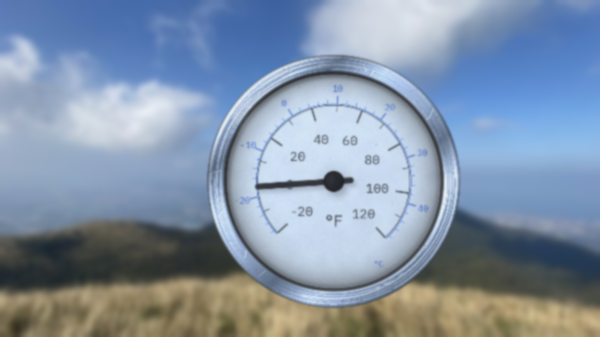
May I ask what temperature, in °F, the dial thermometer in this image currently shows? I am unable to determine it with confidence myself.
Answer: 0 °F
